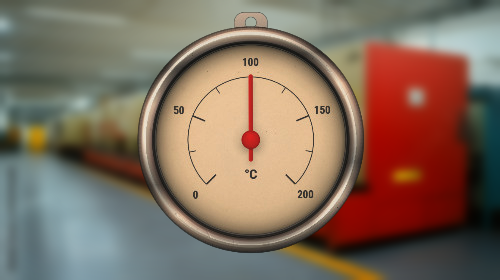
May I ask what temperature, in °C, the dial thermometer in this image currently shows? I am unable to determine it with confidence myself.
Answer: 100 °C
